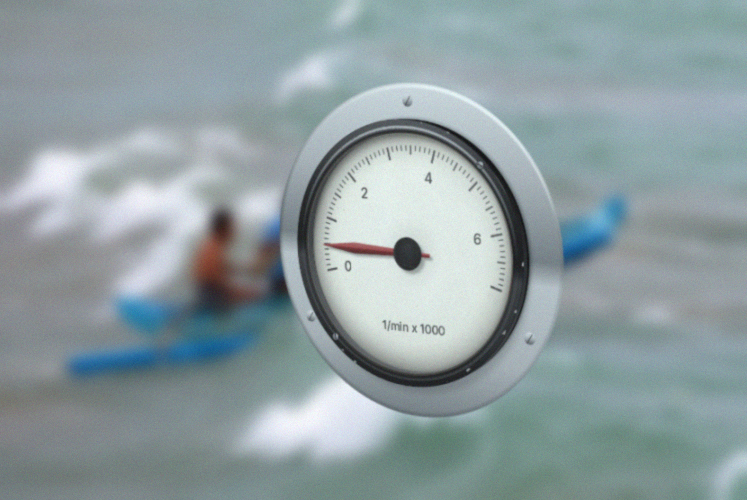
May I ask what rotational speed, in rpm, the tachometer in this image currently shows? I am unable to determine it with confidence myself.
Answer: 500 rpm
